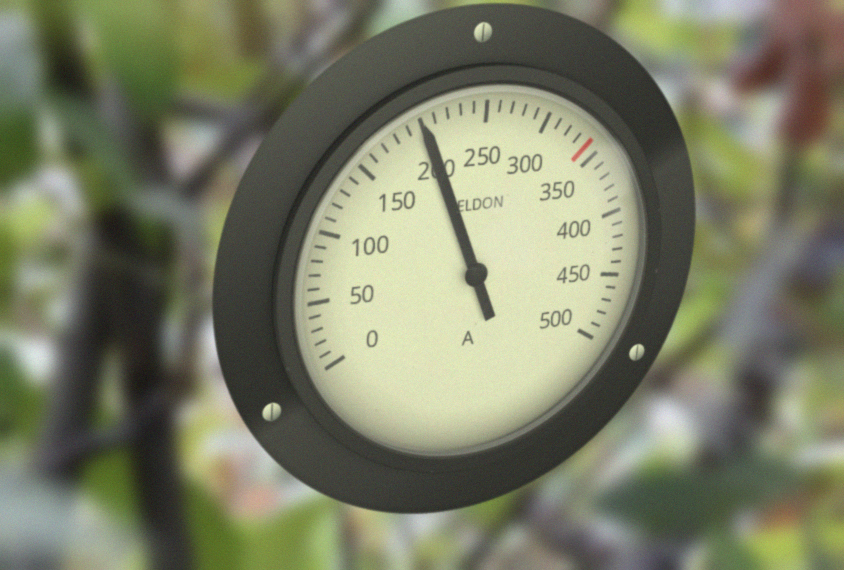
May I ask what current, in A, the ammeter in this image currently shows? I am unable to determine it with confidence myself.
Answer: 200 A
